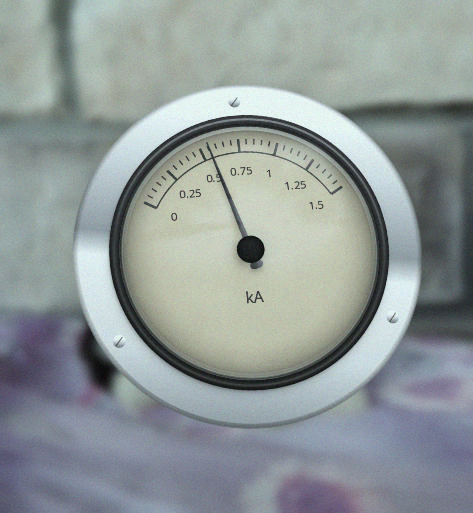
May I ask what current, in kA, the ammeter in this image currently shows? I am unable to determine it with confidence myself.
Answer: 0.55 kA
